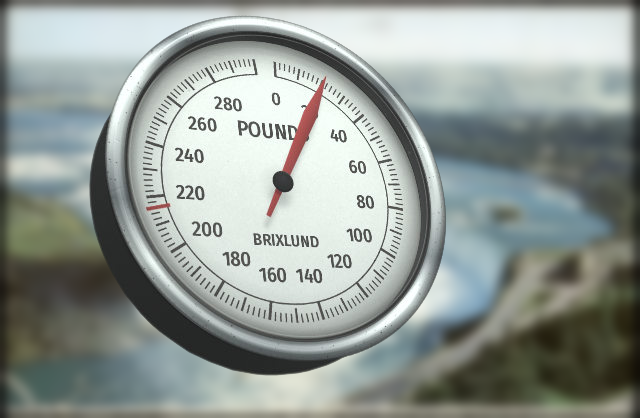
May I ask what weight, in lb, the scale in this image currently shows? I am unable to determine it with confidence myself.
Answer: 20 lb
